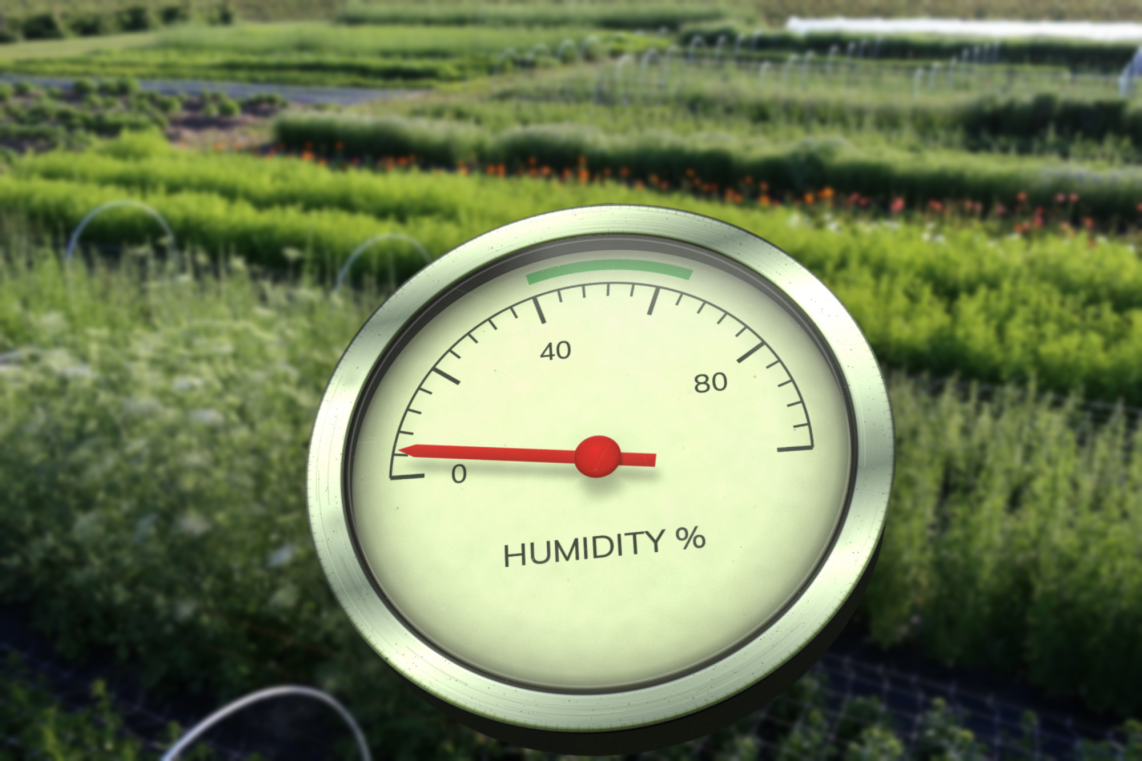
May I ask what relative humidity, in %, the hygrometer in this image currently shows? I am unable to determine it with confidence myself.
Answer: 4 %
